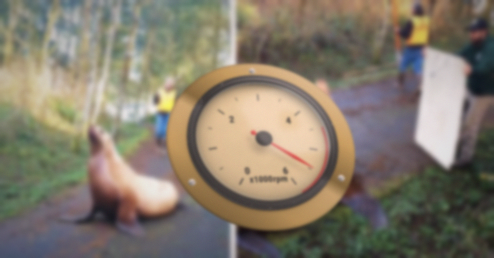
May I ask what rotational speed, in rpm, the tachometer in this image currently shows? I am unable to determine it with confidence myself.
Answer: 5500 rpm
